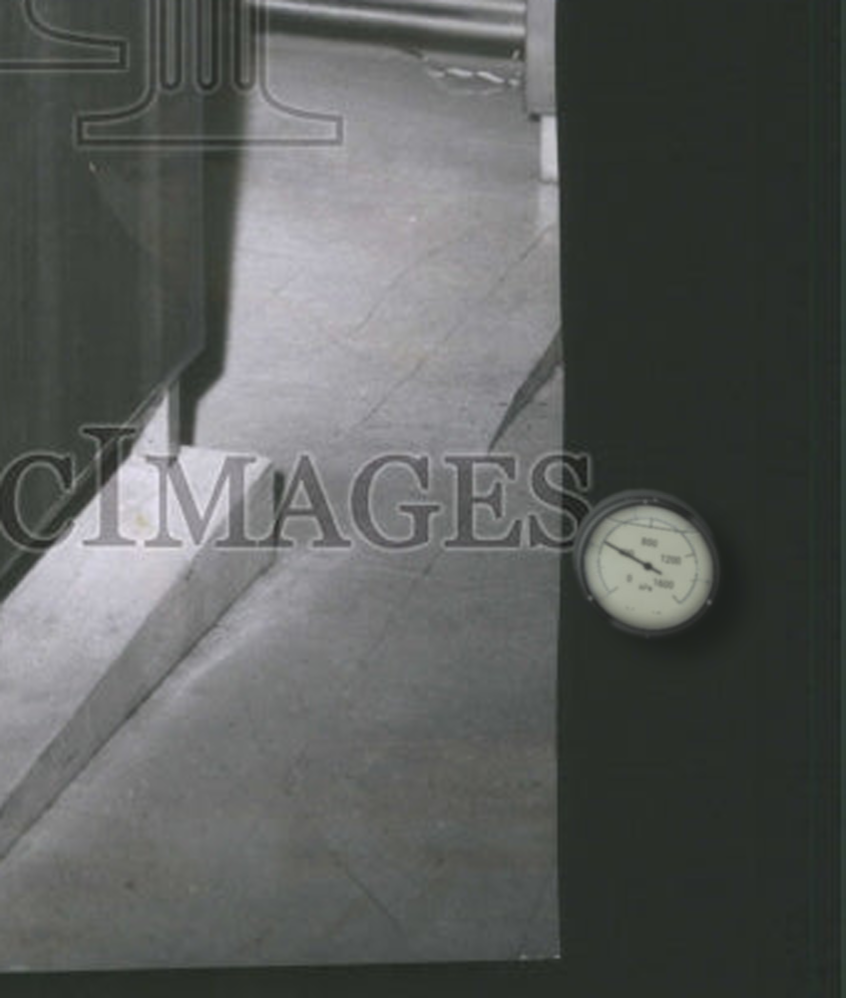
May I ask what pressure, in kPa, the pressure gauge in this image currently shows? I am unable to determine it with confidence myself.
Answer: 400 kPa
